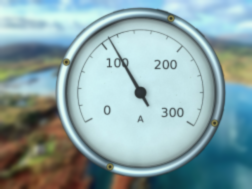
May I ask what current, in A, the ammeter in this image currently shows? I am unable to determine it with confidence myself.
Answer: 110 A
